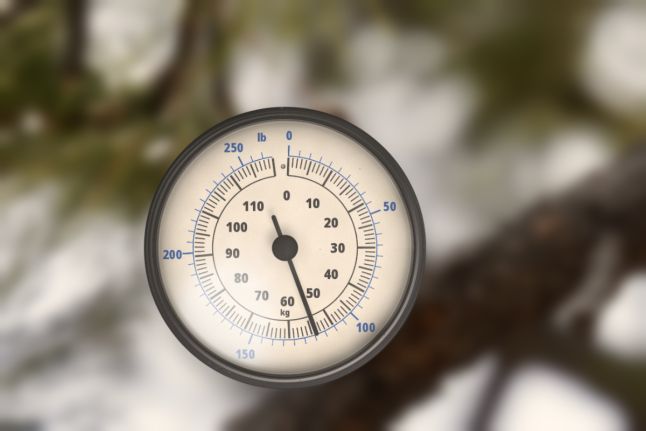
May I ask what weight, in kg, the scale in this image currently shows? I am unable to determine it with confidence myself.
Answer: 54 kg
